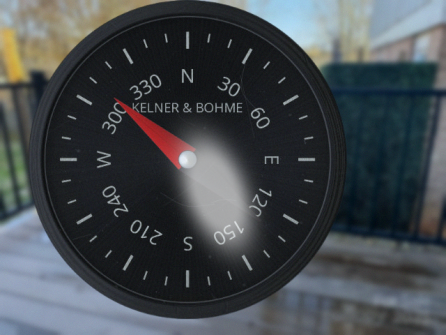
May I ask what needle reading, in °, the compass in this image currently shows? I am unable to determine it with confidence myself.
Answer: 310 °
